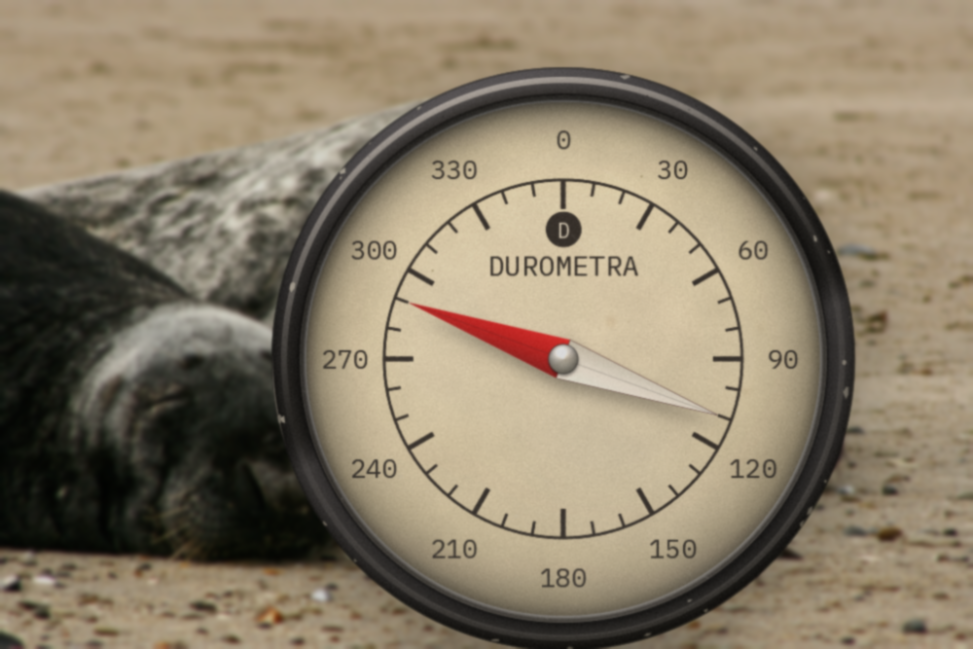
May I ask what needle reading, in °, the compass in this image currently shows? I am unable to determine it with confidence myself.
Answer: 290 °
